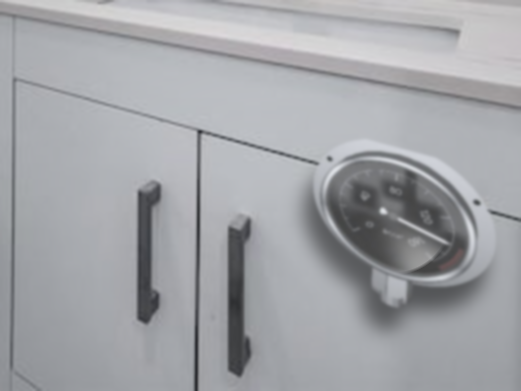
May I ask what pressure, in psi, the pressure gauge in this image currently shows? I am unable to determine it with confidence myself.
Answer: 140 psi
